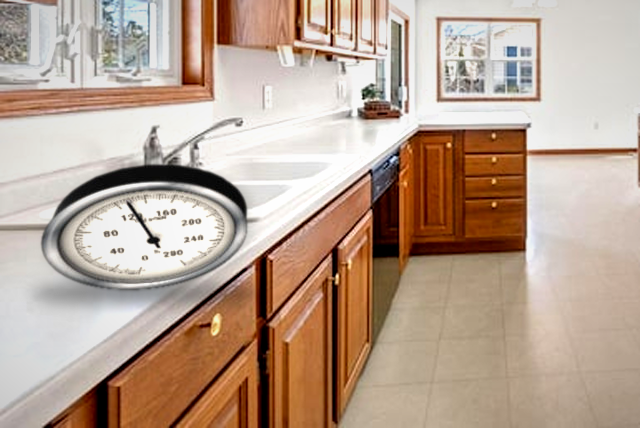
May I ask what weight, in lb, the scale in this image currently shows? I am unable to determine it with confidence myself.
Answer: 130 lb
